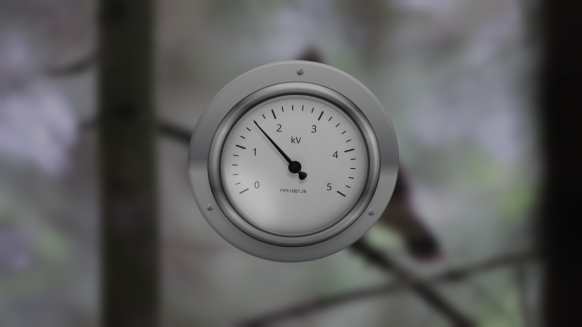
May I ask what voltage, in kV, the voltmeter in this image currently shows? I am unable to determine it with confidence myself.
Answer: 1.6 kV
